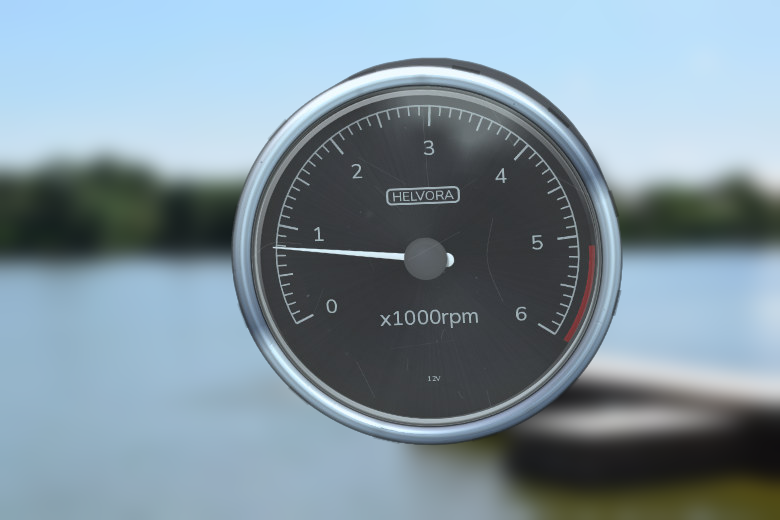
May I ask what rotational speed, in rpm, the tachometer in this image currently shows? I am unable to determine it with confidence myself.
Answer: 800 rpm
